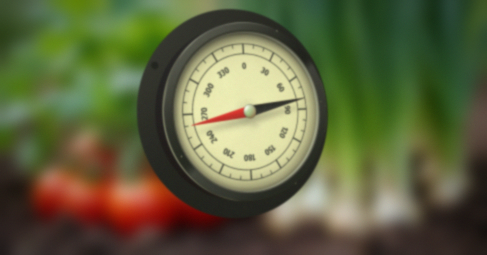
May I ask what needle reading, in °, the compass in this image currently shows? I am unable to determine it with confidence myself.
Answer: 260 °
